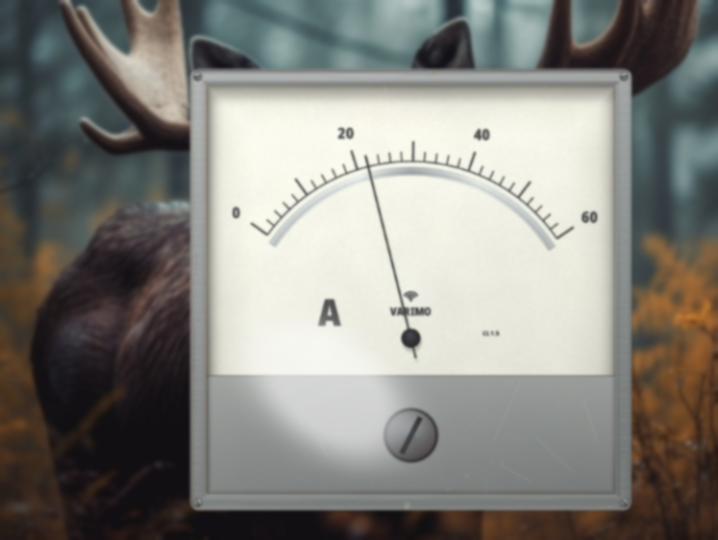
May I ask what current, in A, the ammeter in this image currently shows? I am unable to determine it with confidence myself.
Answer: 22 A
